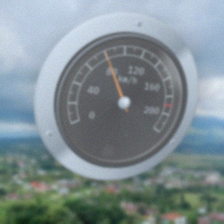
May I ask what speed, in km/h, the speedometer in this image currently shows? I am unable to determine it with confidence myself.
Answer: 80 km/h
